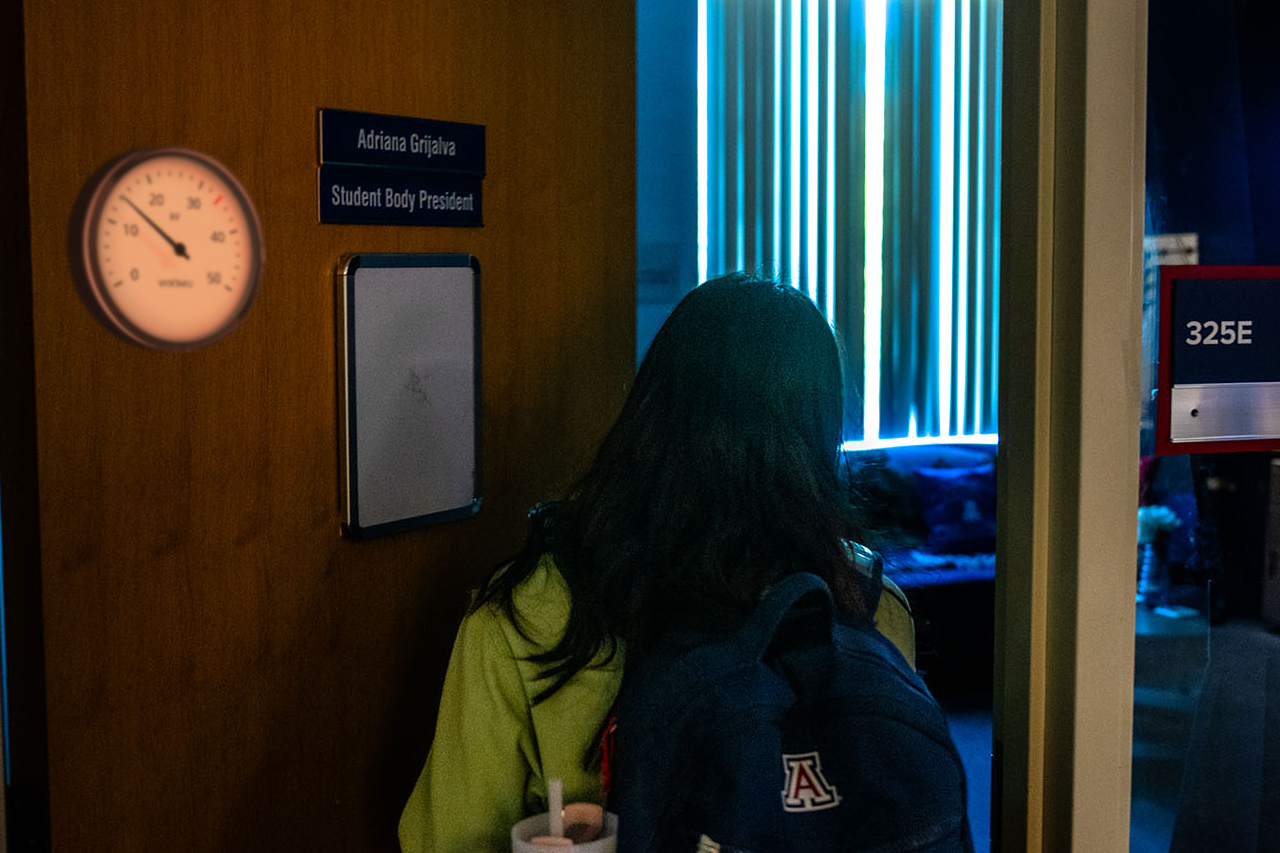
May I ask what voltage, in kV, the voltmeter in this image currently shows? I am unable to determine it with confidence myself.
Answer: 14 kV
